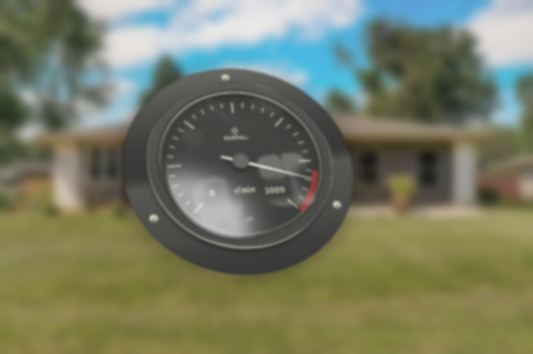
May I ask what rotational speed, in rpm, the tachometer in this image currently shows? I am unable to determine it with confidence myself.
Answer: 2700 rpm
